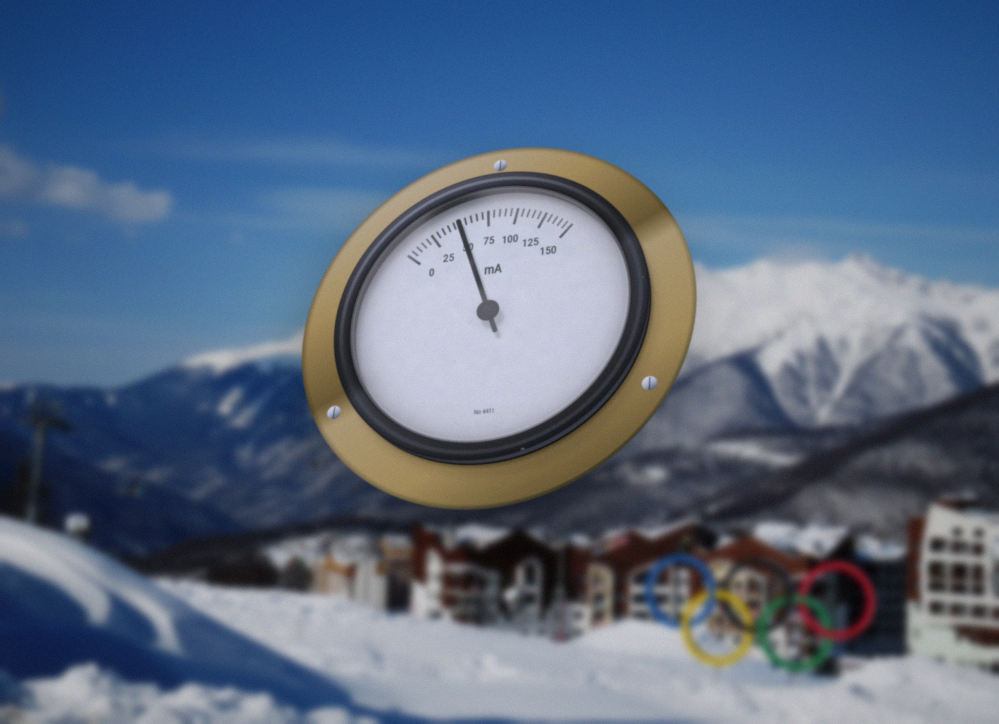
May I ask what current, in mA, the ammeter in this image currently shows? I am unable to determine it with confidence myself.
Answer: 50 mA
